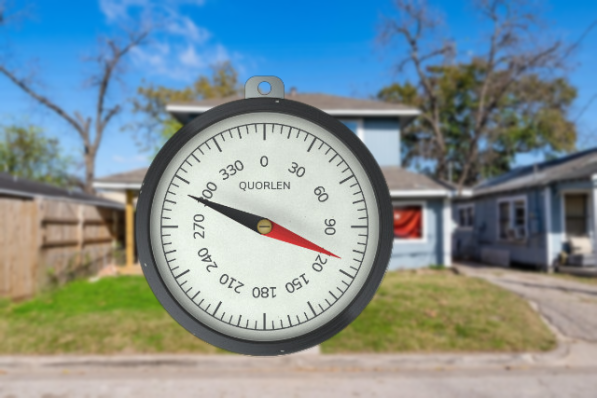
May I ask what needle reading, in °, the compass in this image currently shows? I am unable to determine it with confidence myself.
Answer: 112.5 °
